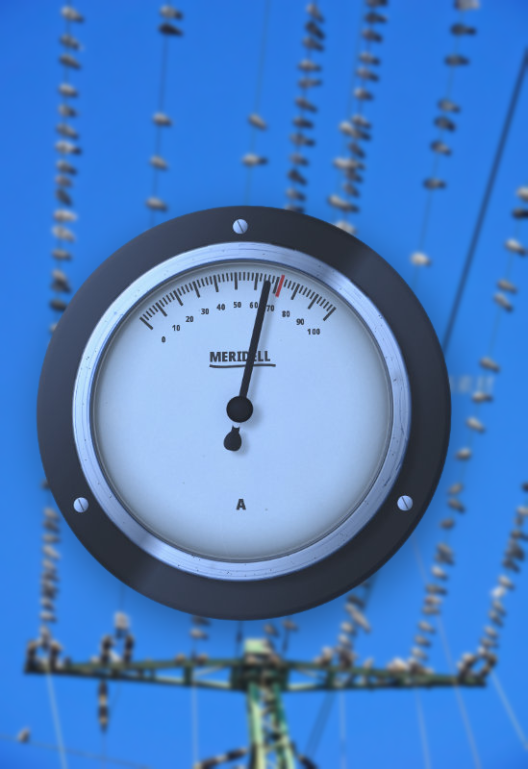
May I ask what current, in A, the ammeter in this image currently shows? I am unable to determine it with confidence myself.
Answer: 66 A
